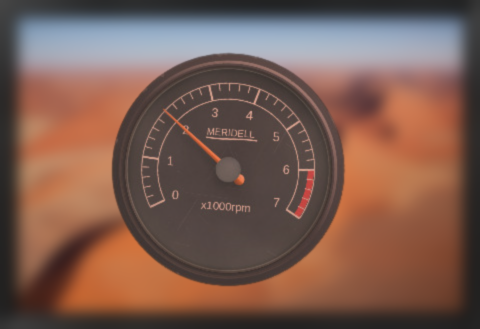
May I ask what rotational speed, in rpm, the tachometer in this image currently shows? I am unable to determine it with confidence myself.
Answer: 2000 rpm
